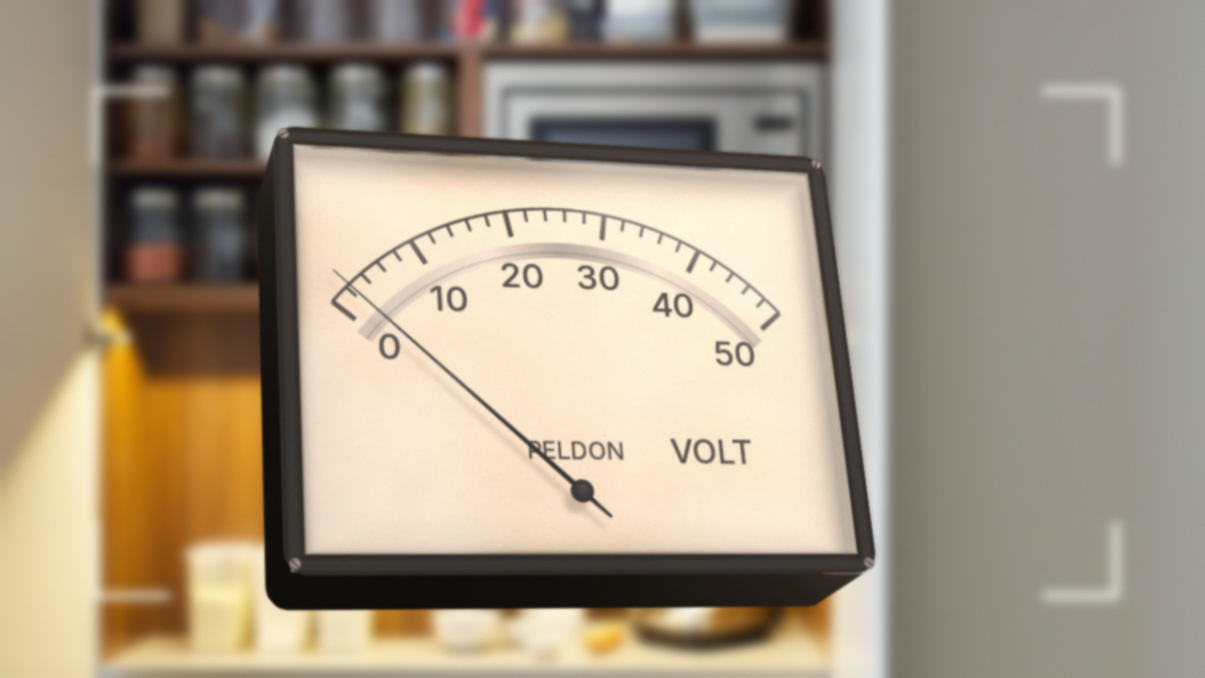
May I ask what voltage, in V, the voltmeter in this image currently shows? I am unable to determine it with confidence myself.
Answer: 2 V
